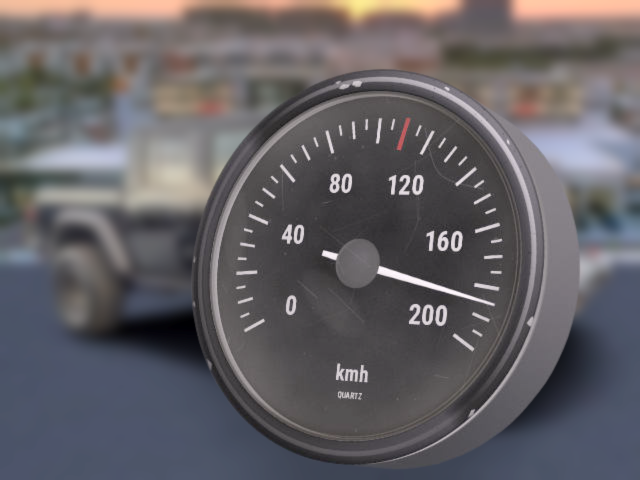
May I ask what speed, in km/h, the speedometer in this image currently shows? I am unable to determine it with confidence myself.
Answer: 185 km/h
